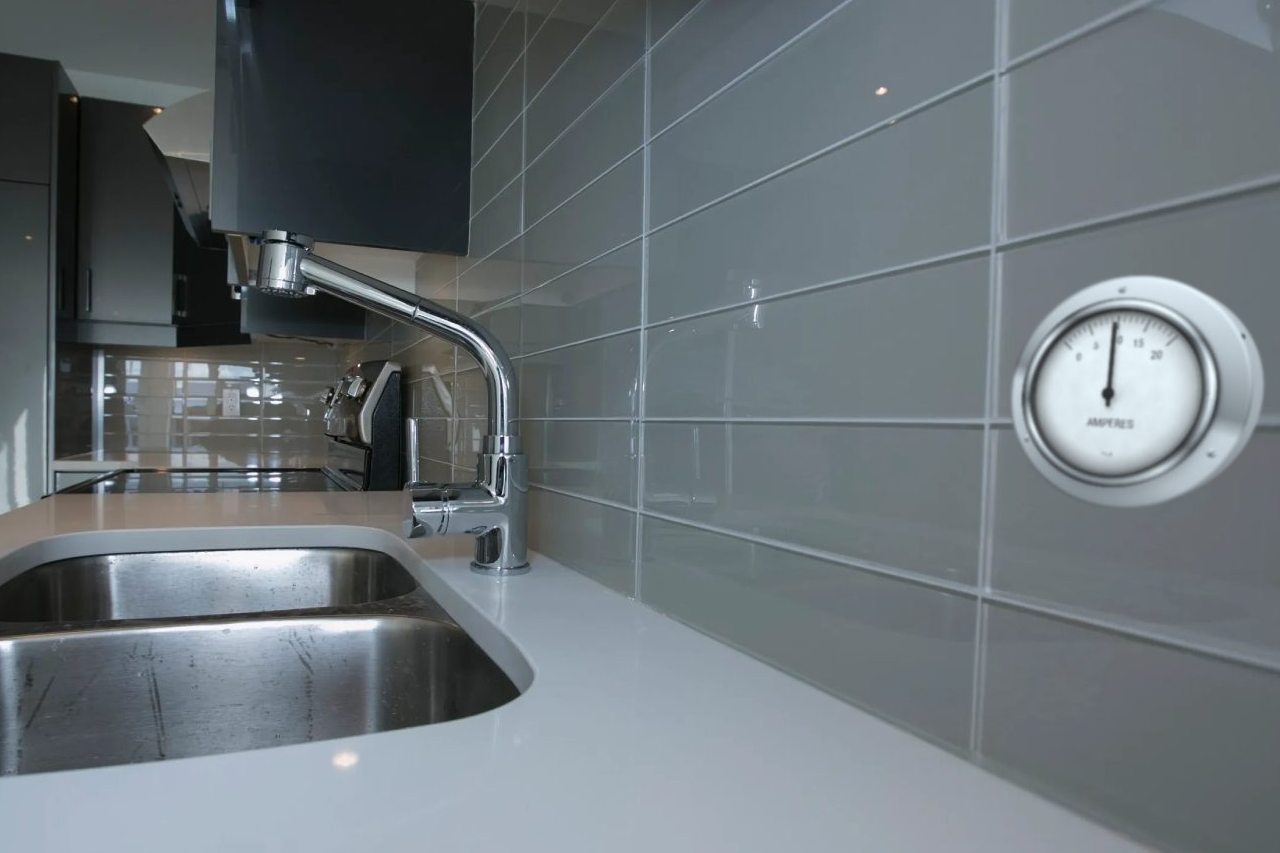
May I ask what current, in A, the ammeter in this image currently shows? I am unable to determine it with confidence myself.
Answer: 10 A
